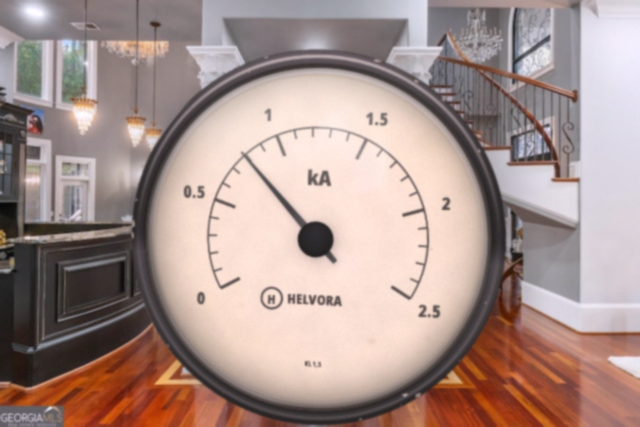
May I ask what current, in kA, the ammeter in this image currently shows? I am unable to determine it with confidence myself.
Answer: 0.8 kA
